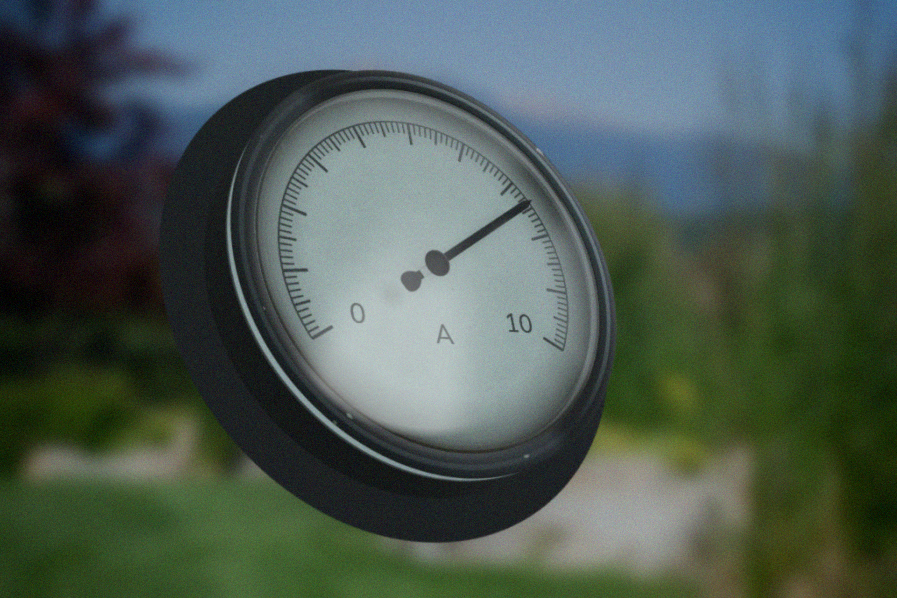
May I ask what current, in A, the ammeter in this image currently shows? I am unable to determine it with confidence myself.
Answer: 7.4 A
